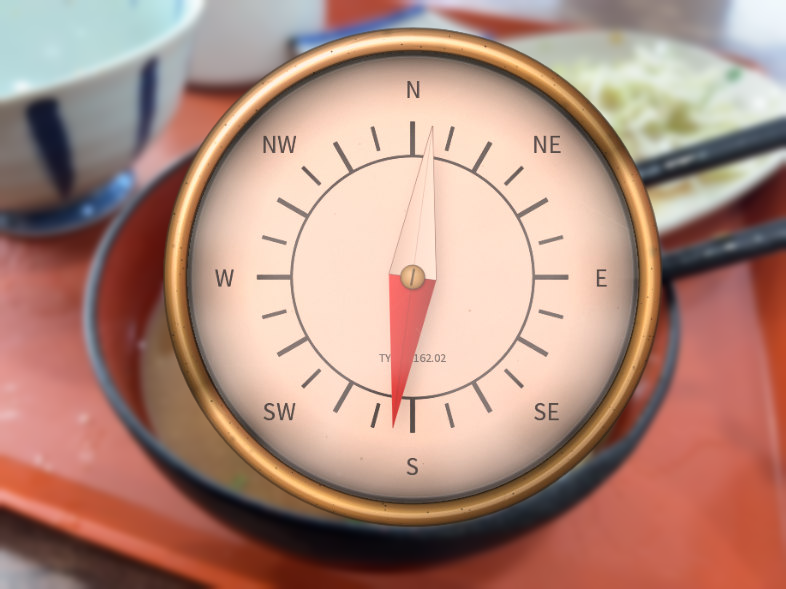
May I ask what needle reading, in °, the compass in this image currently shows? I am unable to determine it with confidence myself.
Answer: 187.5 °
